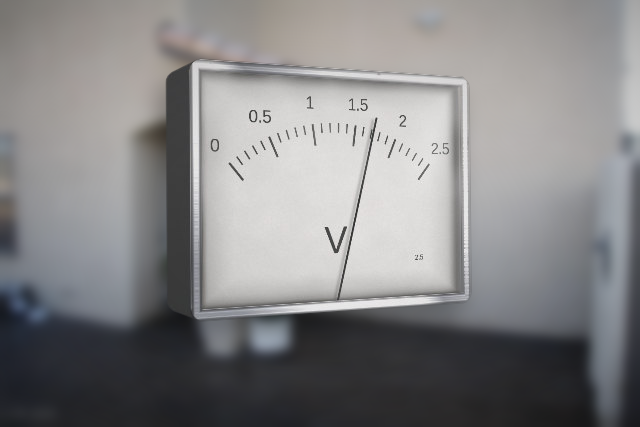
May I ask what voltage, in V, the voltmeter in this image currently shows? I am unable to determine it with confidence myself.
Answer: 1.7 V
